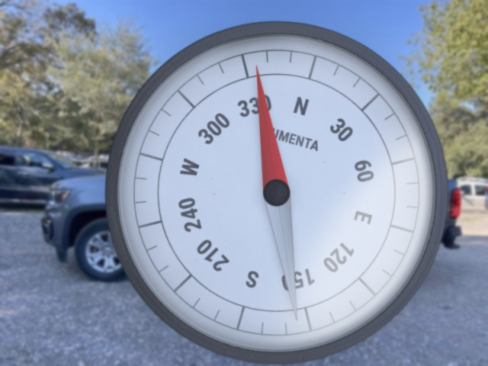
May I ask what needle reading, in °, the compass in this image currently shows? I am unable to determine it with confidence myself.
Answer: 335 °
